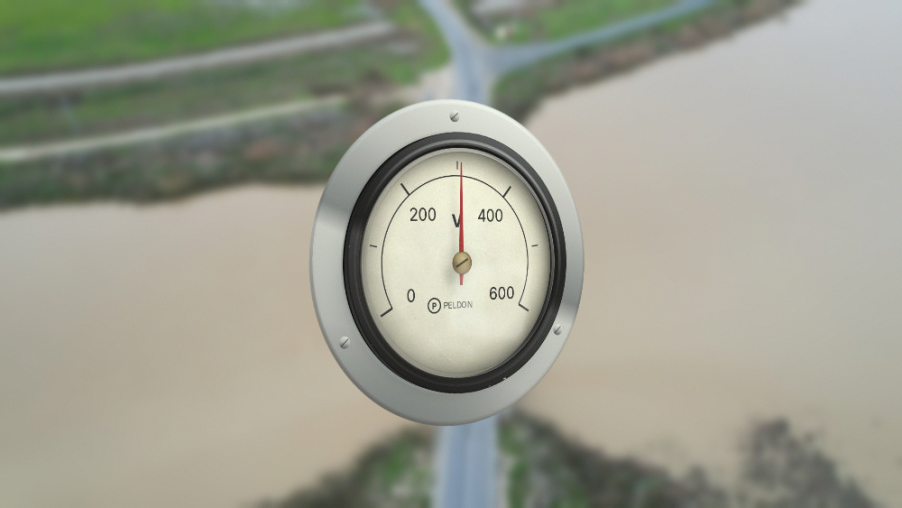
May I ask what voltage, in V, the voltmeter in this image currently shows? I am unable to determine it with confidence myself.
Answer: 300 V
